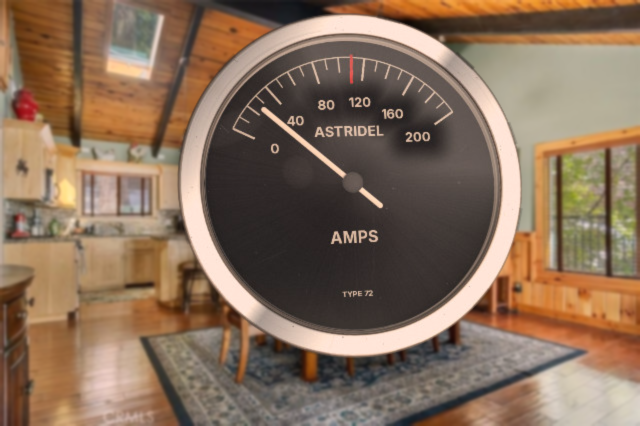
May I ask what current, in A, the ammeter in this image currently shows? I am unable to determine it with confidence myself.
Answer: 25 A
